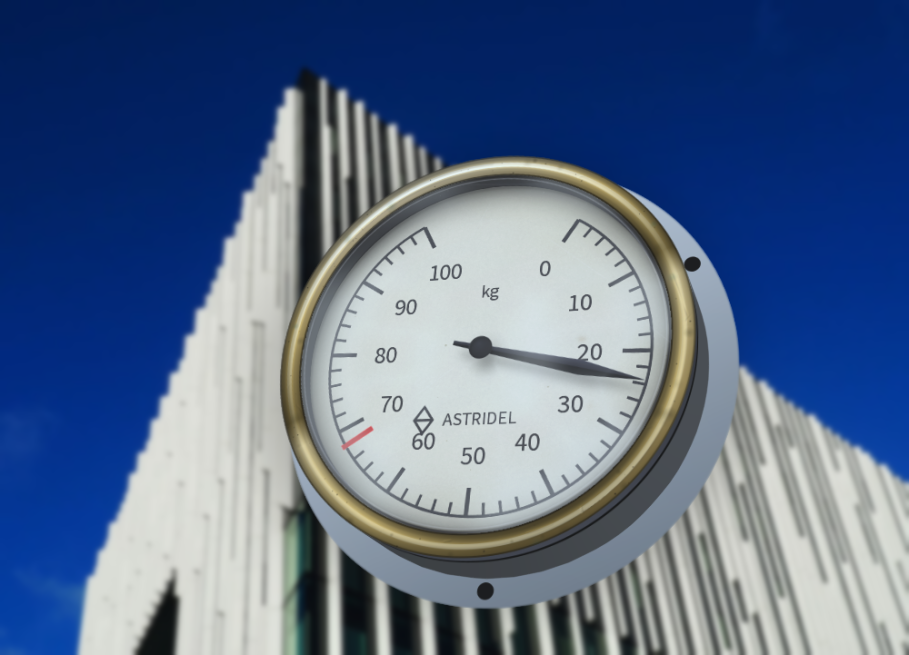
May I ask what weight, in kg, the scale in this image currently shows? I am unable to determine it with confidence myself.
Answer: 24 kg
